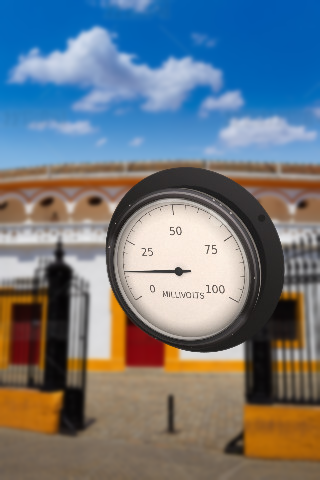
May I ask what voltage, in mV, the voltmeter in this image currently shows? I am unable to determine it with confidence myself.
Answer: 12.5 mV
